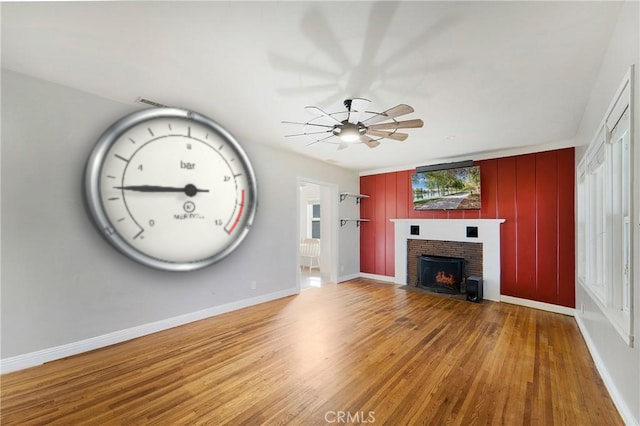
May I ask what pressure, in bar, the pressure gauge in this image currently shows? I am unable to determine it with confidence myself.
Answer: 2.5 bar
